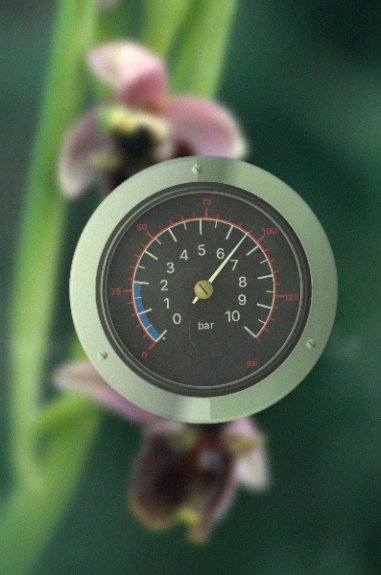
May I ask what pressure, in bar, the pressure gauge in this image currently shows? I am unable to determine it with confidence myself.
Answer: 6.5 bar
